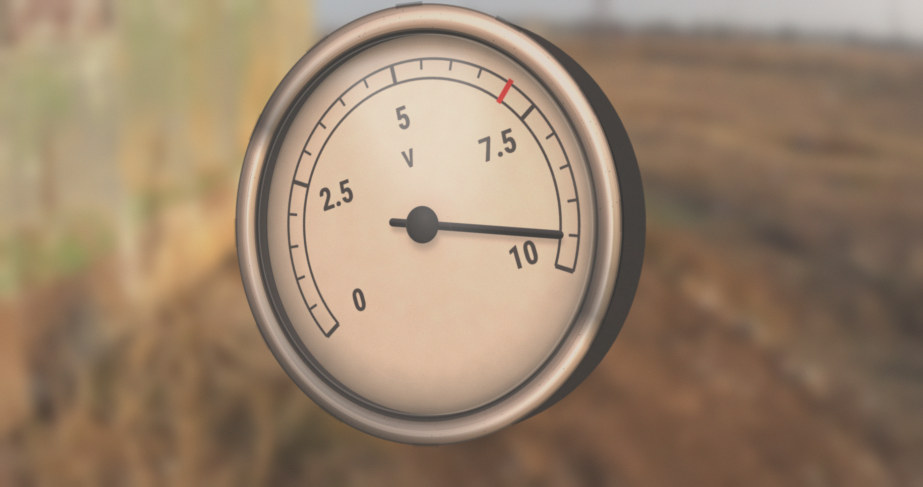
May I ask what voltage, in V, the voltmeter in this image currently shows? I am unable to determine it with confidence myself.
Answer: 9.5 V
